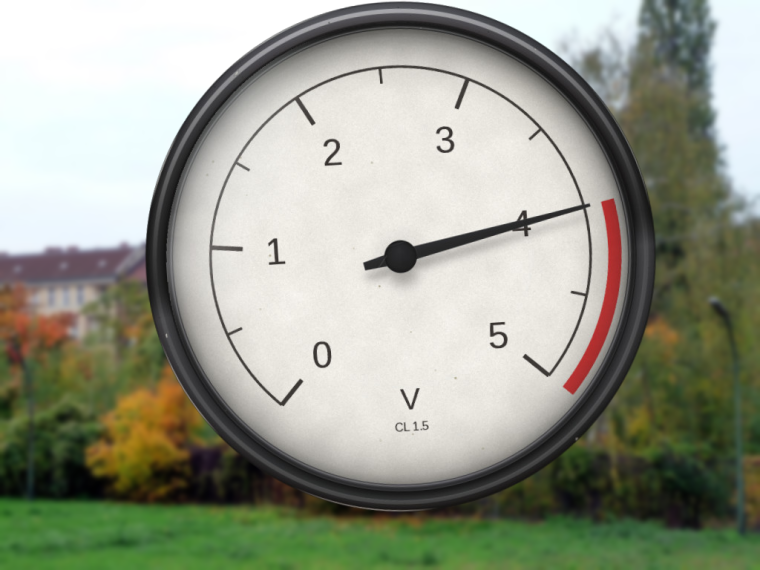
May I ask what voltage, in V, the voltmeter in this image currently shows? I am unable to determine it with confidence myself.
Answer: 4 V
